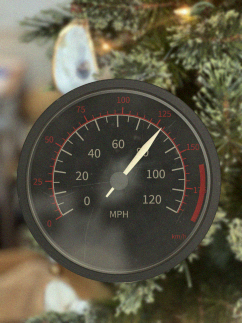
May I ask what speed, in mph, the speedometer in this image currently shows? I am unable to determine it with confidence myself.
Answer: 80 mph
